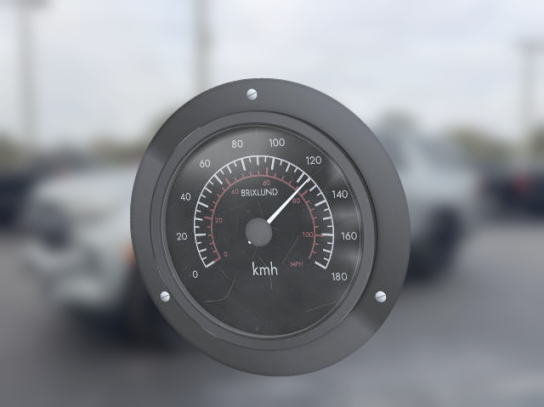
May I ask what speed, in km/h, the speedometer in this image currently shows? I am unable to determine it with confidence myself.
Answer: 125 km/h
